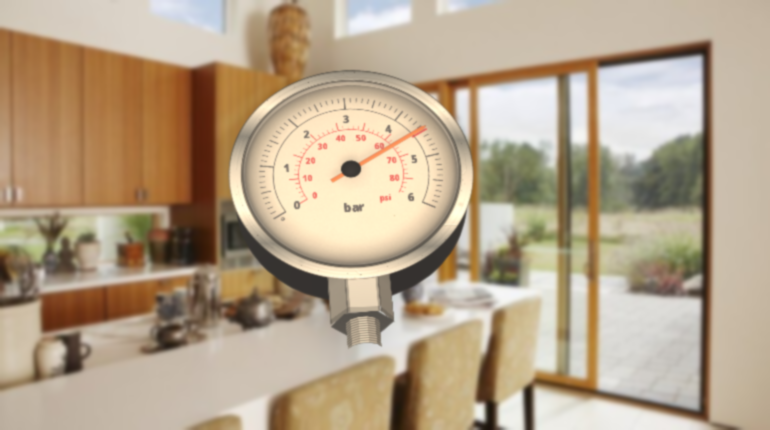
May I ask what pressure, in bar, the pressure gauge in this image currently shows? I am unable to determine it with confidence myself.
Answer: 4.5 bar
